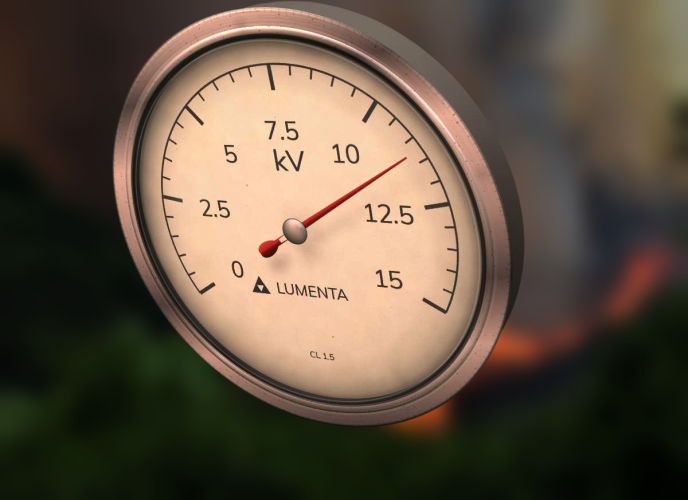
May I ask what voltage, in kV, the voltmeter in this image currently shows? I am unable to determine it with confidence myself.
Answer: 11.25 kV
